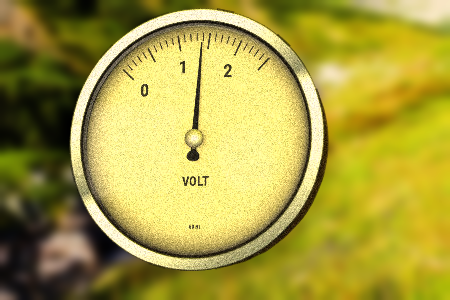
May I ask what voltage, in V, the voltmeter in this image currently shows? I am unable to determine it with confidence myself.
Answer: 1.4 V
